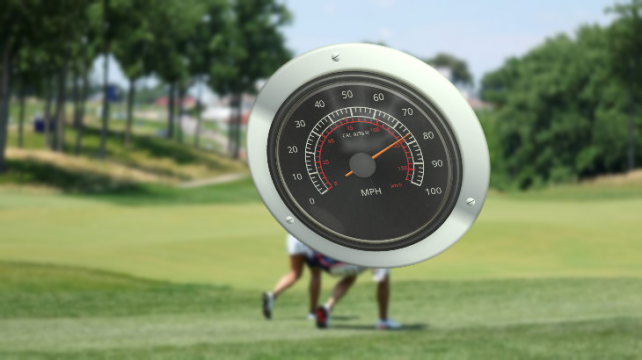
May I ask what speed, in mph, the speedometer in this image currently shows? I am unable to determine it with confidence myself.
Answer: 76 mph
